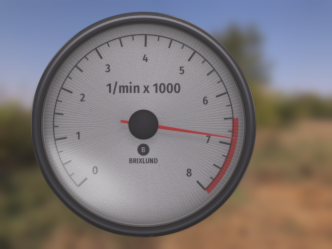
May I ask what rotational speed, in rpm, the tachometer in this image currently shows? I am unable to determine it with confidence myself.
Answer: 6875 rpm
